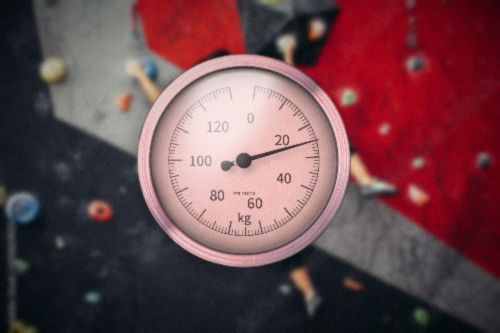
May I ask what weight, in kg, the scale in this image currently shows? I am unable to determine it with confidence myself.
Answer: 25 kg
